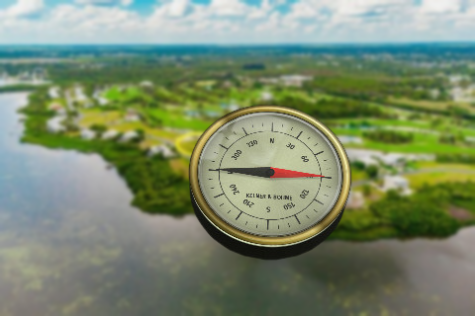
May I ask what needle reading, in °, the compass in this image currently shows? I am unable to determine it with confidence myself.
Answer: 90 °
